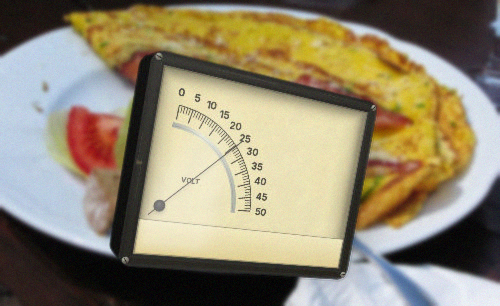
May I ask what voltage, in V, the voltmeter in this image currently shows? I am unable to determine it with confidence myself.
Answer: 25 V
